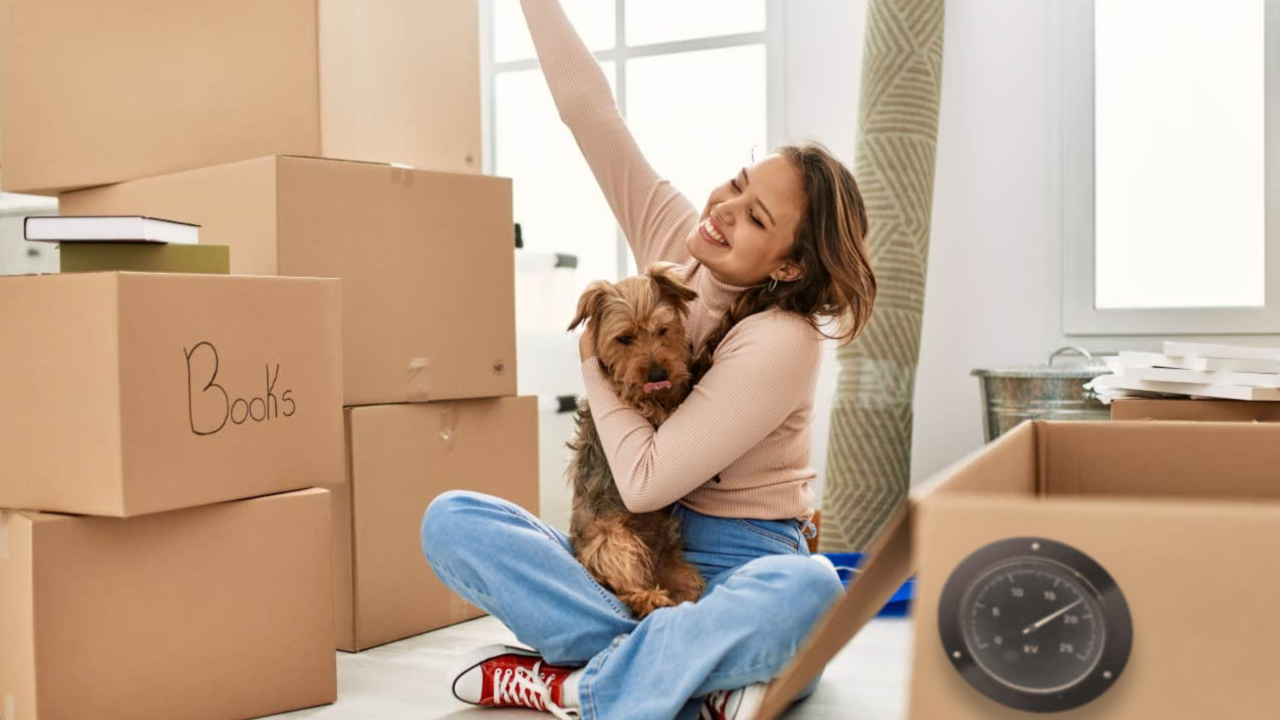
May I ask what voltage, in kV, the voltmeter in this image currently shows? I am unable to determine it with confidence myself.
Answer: 18 kV
